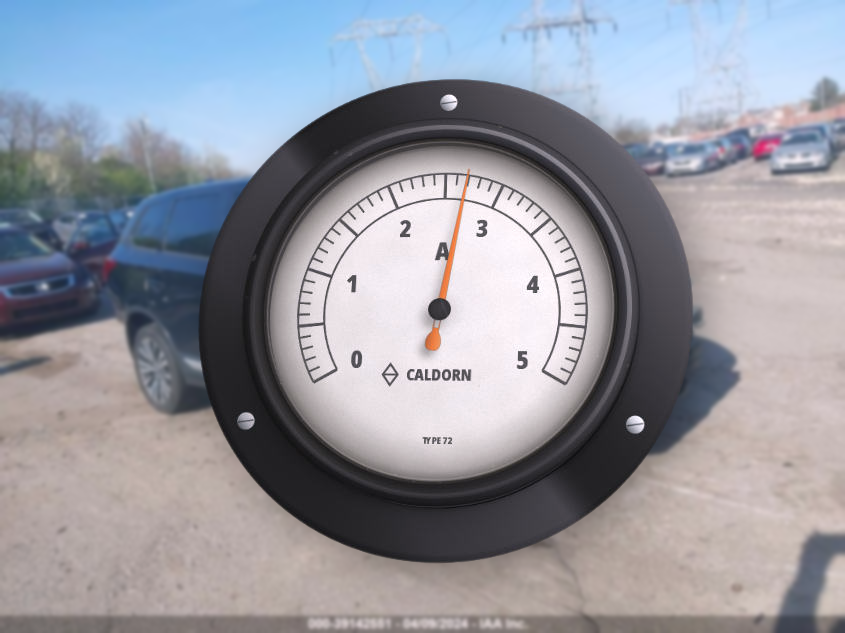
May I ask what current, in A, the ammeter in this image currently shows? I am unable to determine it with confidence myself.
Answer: 2.7 A
